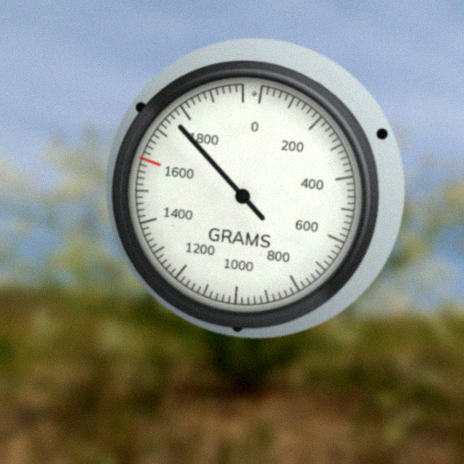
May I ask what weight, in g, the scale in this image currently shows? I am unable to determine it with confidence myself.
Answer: 1760 g
